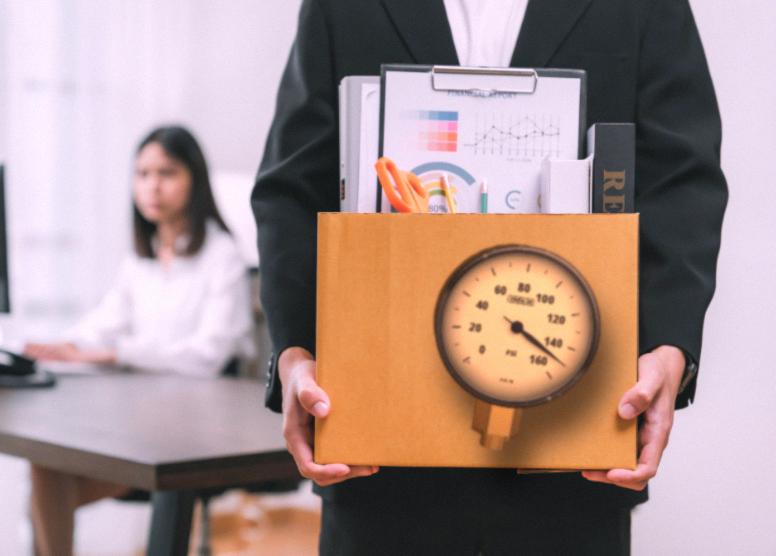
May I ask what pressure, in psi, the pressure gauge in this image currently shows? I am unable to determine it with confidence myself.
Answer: 150 psi
